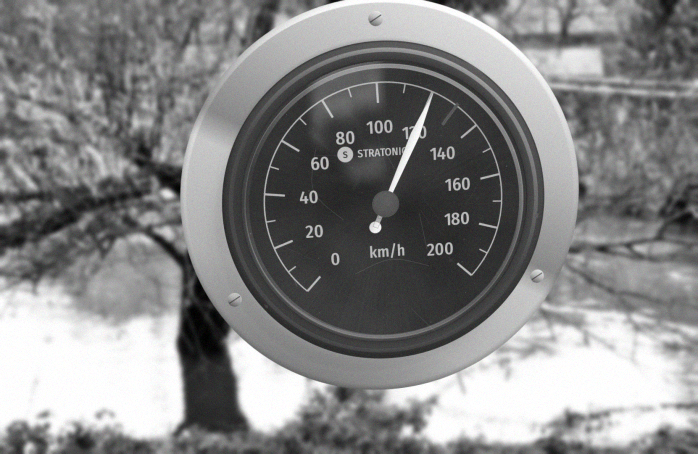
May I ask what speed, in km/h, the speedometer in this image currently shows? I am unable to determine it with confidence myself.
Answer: 120 km/h
